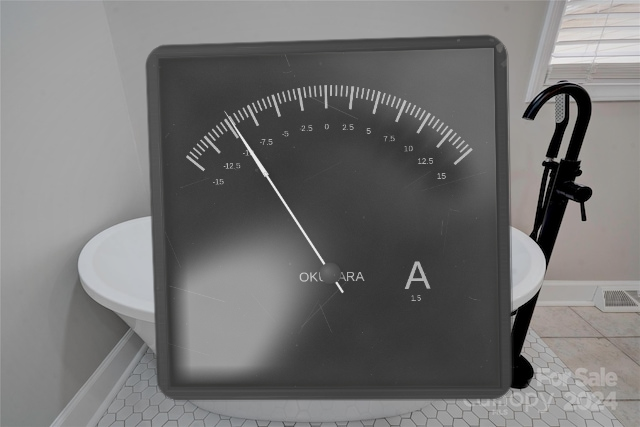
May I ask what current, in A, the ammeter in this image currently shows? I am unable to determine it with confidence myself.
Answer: -9.5 A
